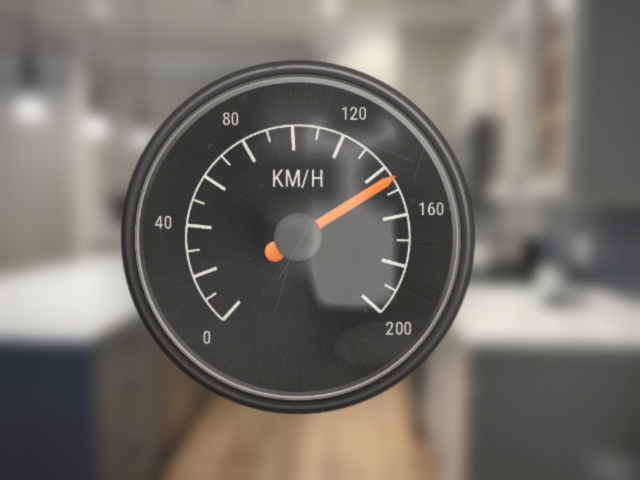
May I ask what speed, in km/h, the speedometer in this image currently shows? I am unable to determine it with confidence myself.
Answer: 145 km/h
